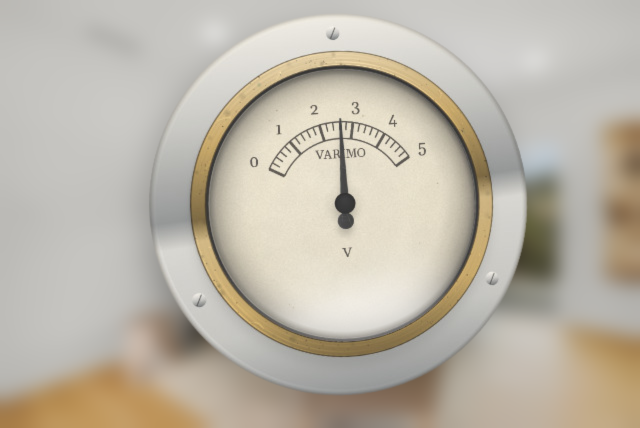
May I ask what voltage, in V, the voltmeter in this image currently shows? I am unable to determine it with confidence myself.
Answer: 2.6 V
